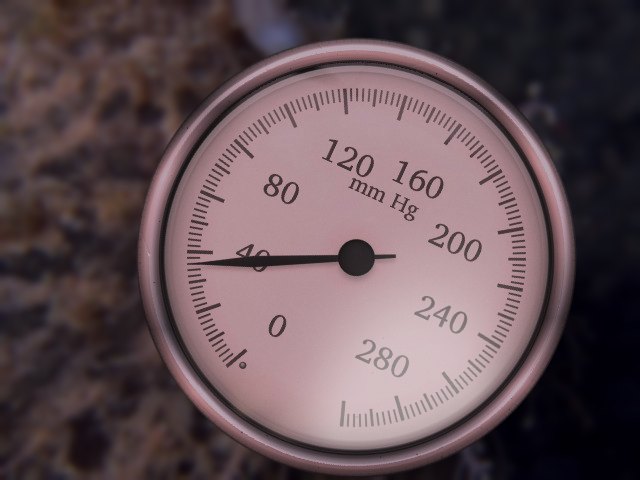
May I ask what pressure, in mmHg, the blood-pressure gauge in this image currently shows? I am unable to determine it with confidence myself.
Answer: 36 mmHg
